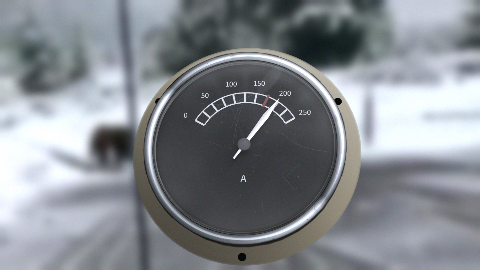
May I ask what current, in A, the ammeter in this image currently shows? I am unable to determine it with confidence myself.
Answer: 200 A
